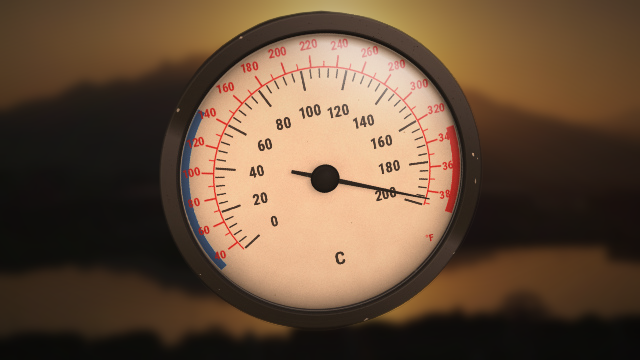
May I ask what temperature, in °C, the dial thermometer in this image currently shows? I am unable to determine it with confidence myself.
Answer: 196 °C
